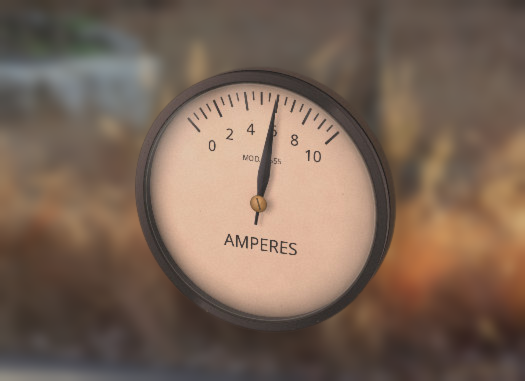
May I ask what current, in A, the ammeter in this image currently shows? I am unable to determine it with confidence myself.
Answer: 6 A
